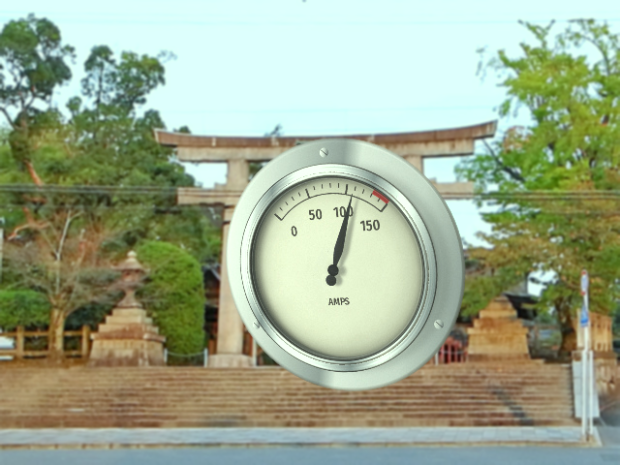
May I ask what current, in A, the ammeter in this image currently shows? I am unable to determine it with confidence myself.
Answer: 110 A
